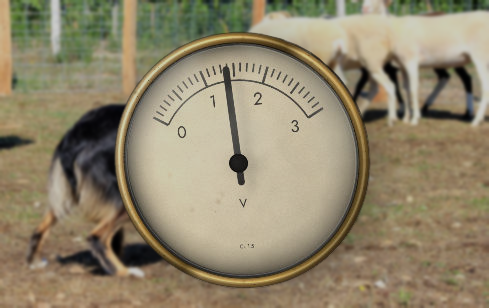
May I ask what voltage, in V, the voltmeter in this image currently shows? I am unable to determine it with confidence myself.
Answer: 1.4 V
